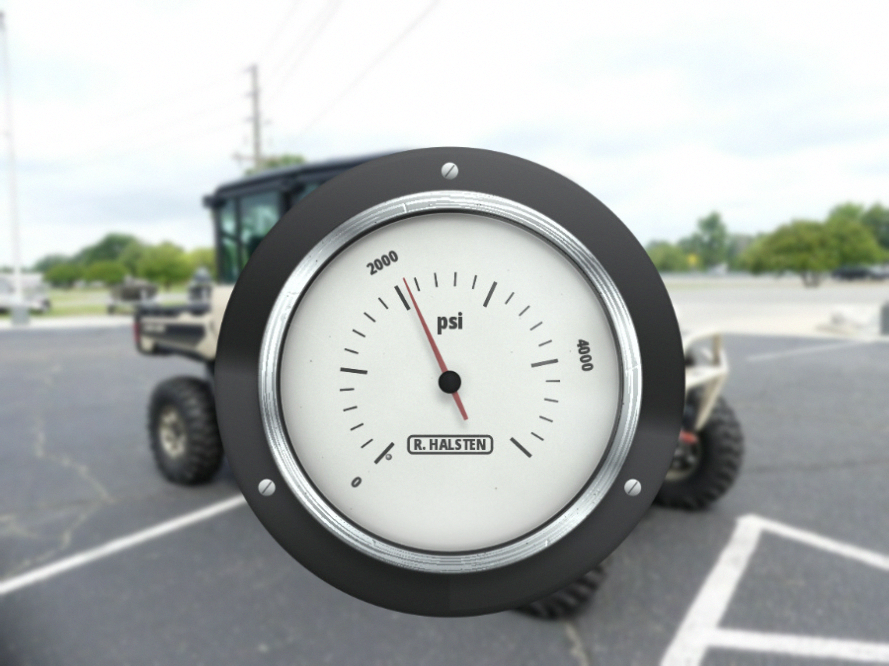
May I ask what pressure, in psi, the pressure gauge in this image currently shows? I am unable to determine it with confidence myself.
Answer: 2100 psi
